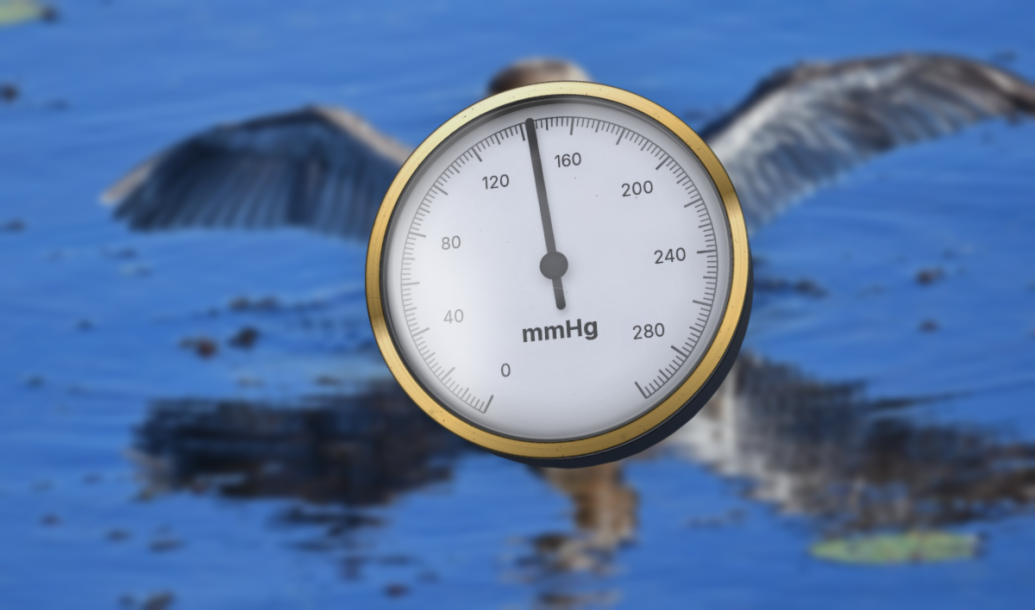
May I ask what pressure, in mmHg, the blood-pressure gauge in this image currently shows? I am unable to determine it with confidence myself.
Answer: 144 mmHg
